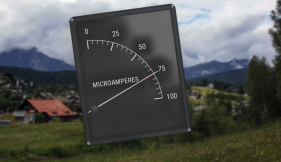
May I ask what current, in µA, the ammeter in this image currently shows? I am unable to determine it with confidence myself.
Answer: 75 µA
